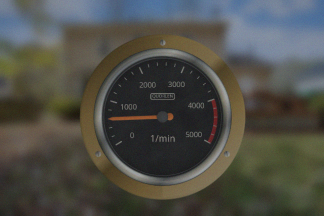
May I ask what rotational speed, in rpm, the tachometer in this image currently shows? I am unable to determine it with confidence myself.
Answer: 600 rpm
